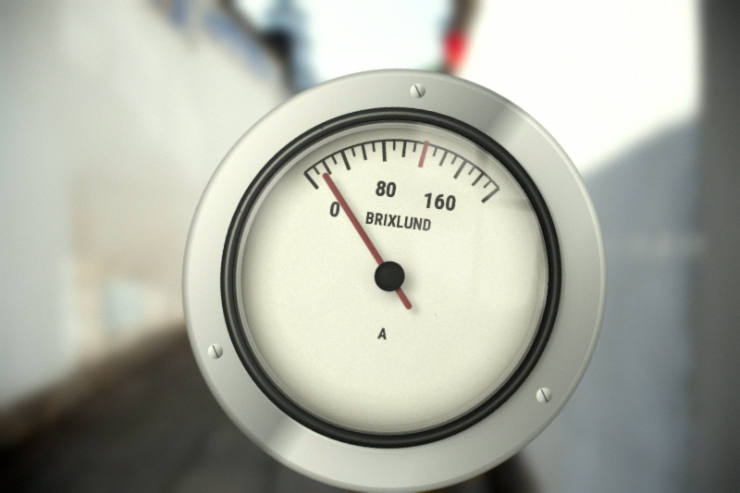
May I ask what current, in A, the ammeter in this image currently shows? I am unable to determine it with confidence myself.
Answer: 15 A
